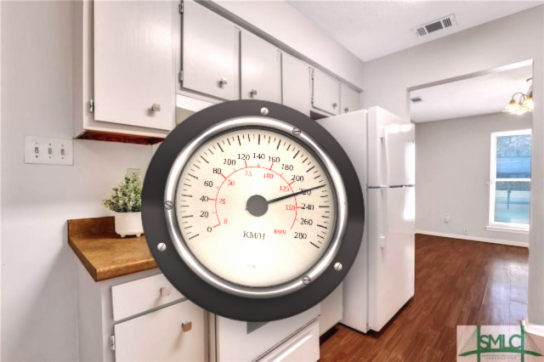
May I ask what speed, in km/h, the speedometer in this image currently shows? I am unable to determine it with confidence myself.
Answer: 220 km/h
